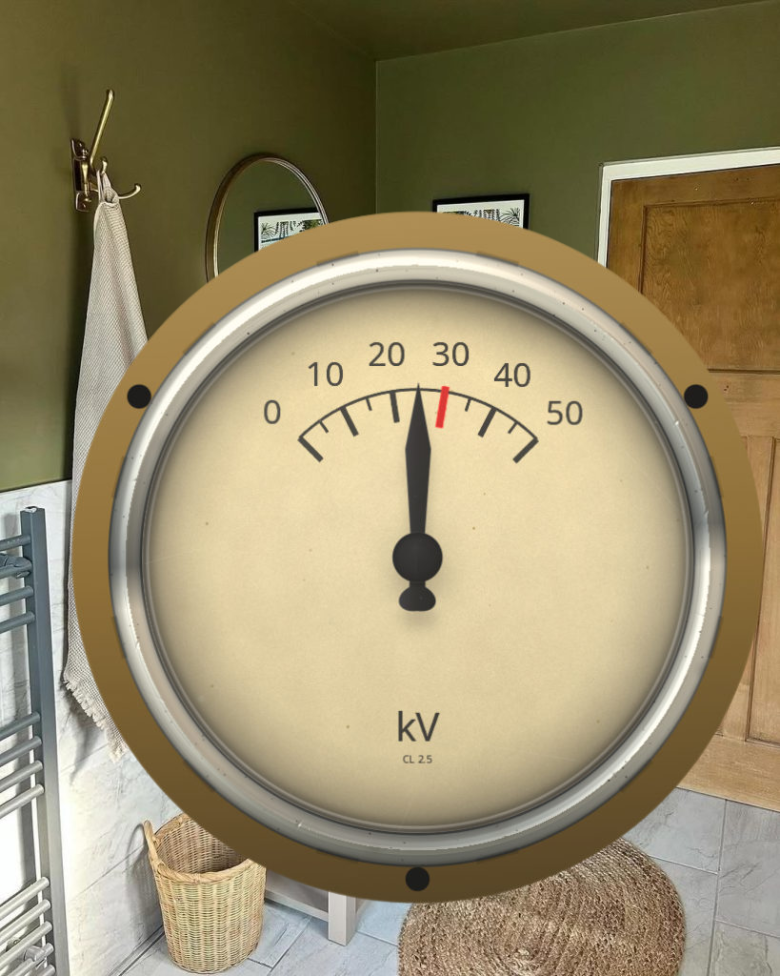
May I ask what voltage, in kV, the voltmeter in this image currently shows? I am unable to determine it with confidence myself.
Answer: 25 kV
